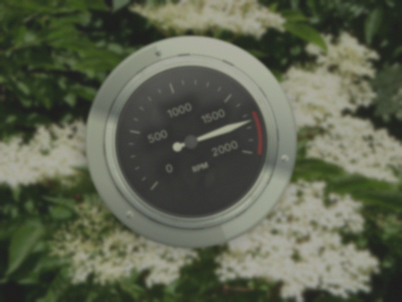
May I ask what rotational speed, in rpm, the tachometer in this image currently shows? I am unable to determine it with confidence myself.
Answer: 1750 rpm
